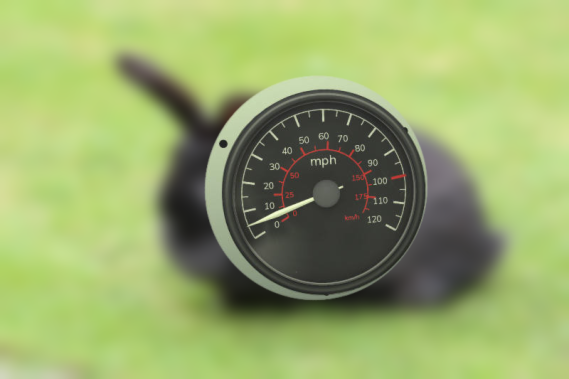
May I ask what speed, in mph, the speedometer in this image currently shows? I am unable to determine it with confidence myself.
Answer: 5 mph
